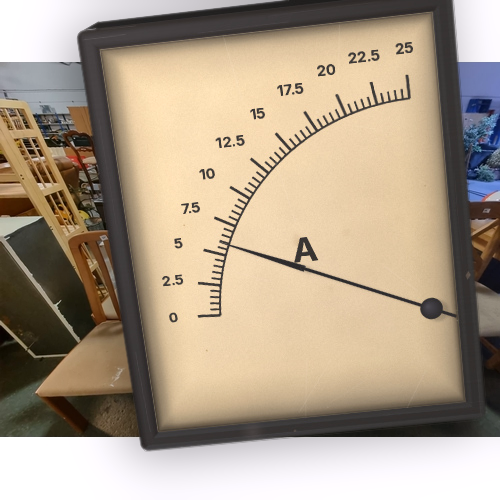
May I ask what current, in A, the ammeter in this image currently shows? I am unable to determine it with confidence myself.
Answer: 6 A
